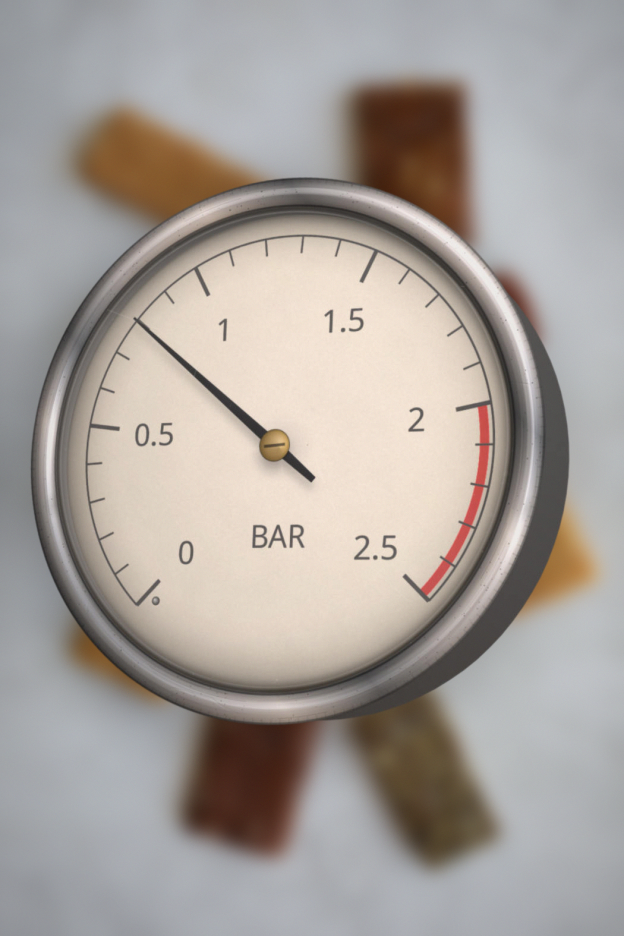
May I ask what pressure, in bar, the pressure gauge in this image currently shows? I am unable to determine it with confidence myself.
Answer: 0.8 bar
